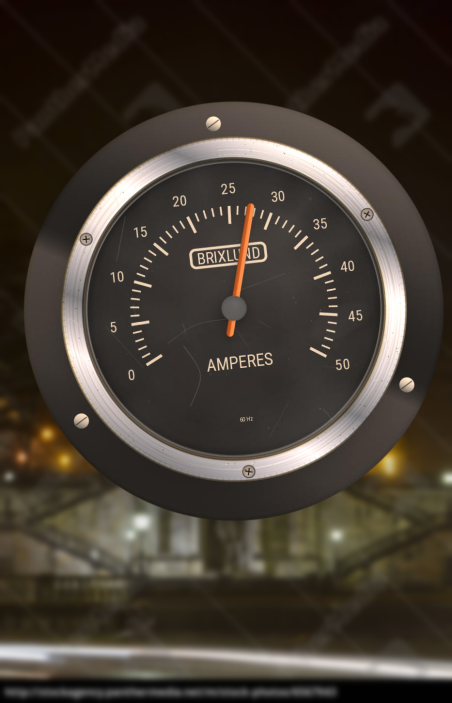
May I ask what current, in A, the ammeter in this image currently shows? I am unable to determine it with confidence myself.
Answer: 27.5 A
